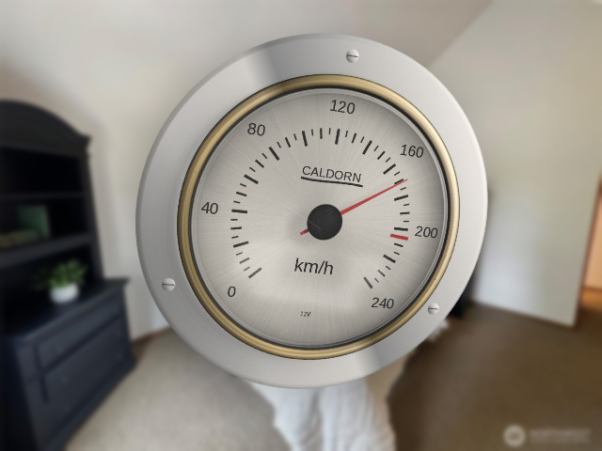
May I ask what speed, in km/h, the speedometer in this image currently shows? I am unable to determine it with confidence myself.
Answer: 170 km/h
